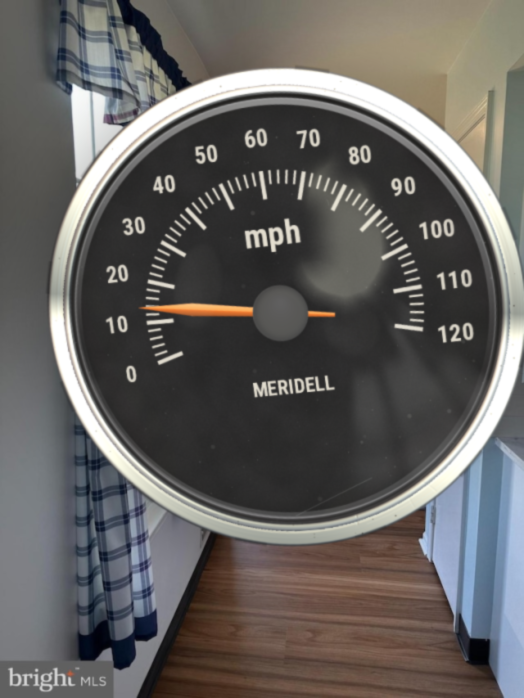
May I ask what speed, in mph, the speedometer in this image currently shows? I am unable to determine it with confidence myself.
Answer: 14 mph
